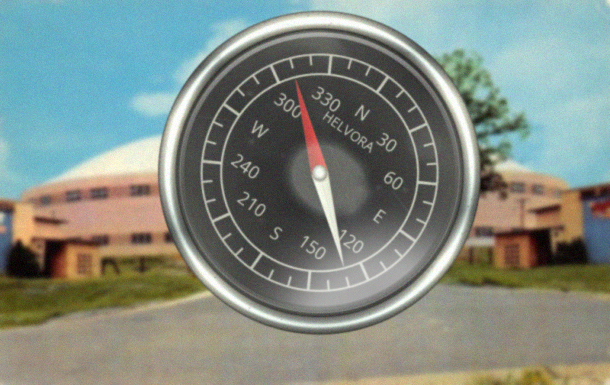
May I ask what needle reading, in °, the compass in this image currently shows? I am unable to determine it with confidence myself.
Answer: 310 °
